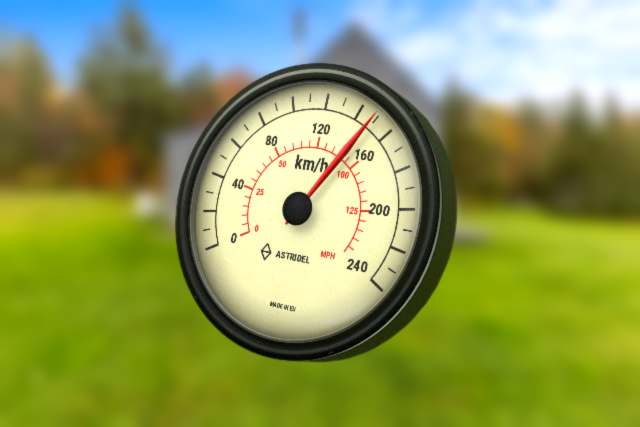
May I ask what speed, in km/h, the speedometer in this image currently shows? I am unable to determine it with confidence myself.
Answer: 150 km/h
